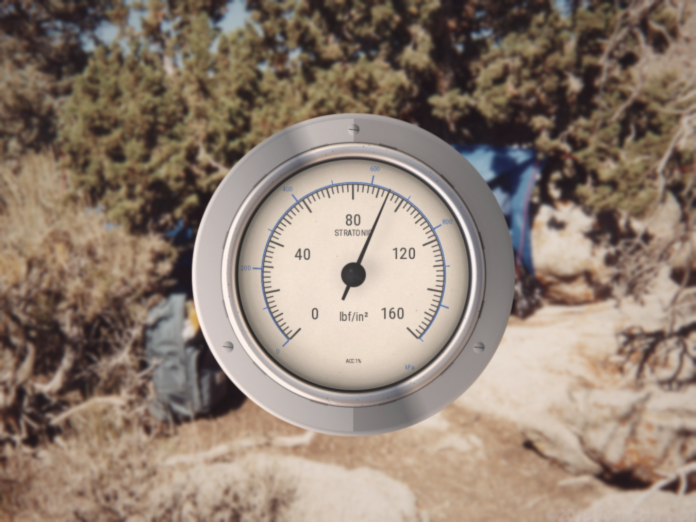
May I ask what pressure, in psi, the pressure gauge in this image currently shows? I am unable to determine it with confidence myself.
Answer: 94 psi
